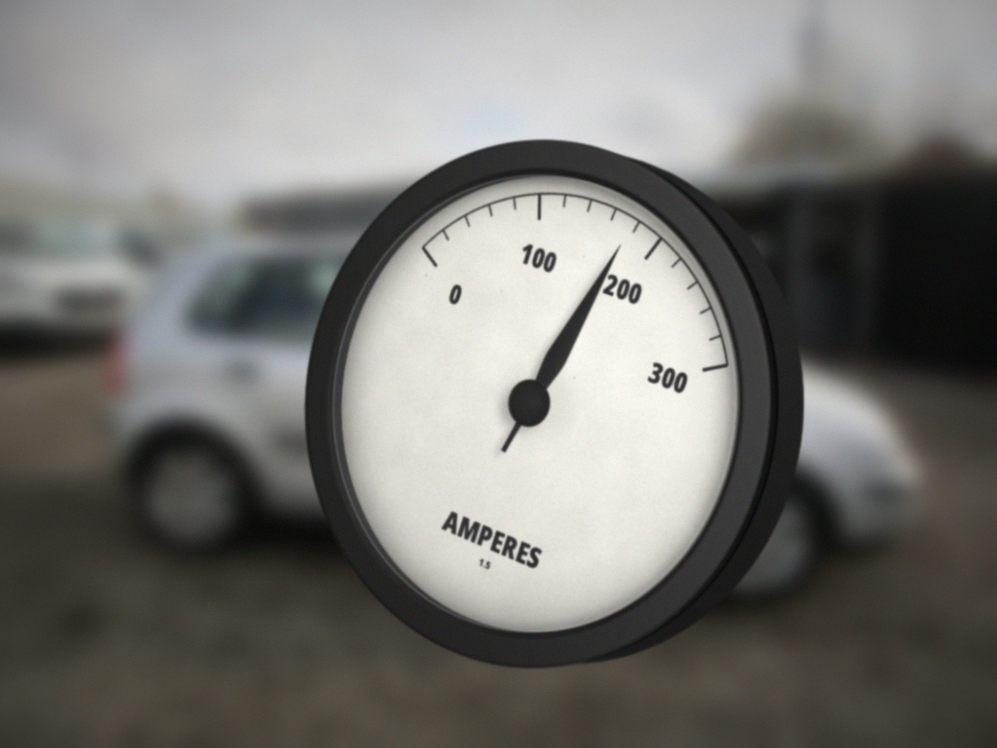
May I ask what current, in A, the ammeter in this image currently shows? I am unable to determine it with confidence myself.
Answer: 180 A
